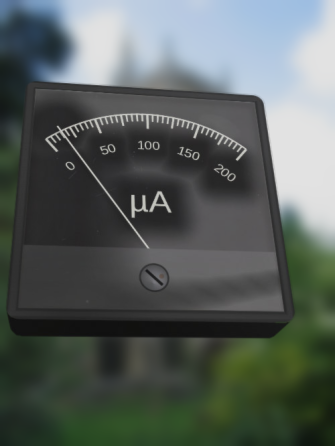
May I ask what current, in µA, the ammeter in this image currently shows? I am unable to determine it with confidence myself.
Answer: 15 µA
